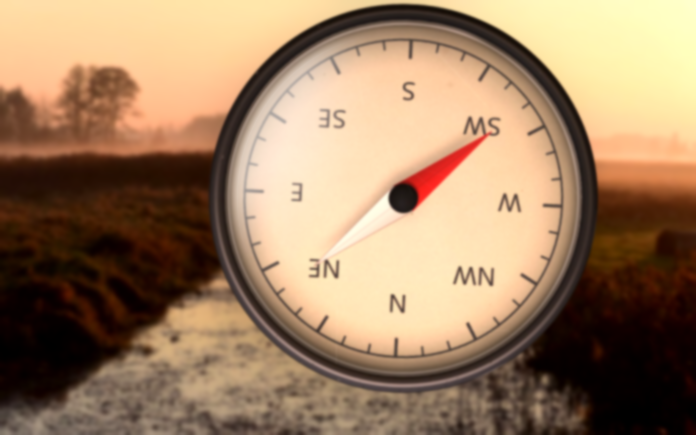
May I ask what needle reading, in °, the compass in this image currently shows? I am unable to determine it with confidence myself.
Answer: 230 °
